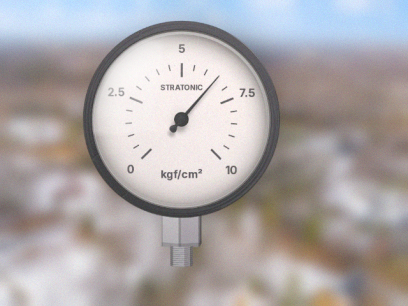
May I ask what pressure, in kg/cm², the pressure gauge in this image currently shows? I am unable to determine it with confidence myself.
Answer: 6.5 kg/cm²
